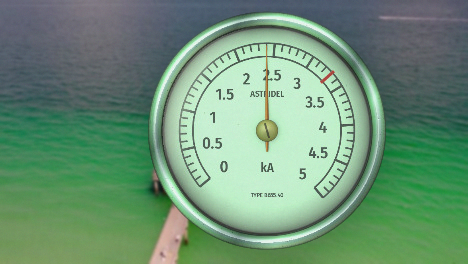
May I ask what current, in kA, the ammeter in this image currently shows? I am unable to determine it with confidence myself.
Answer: 2.4 kA
